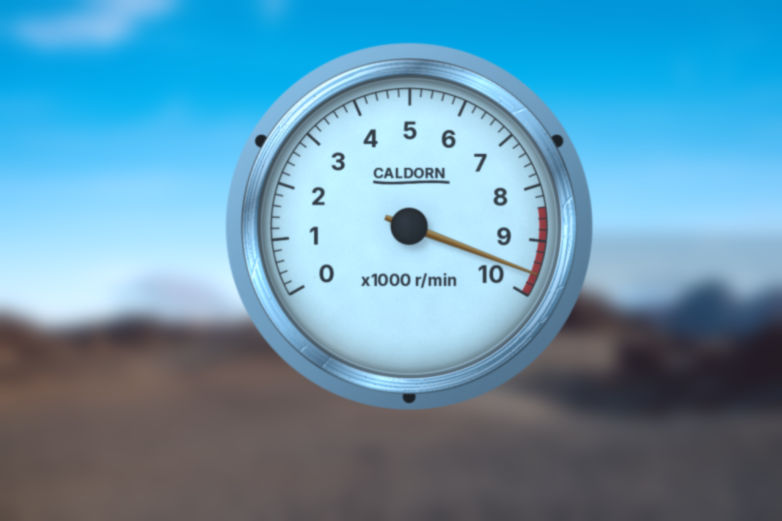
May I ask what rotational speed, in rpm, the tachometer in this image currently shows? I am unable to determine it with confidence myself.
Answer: 9600 rpm
